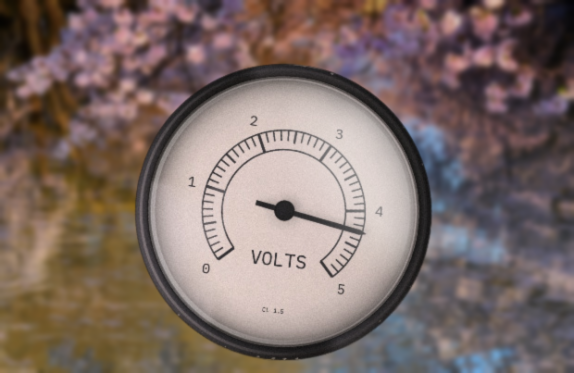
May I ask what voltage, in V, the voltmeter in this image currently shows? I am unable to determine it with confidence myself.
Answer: 4.3 V
